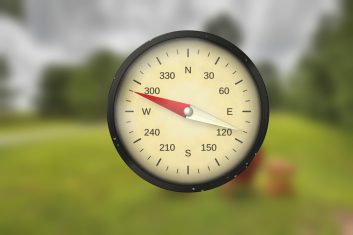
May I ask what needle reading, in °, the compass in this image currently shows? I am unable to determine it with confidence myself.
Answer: 290 °
